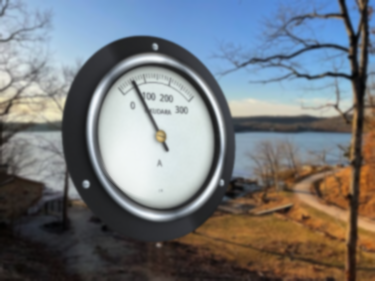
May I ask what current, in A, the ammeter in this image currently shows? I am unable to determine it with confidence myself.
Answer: 50 A
